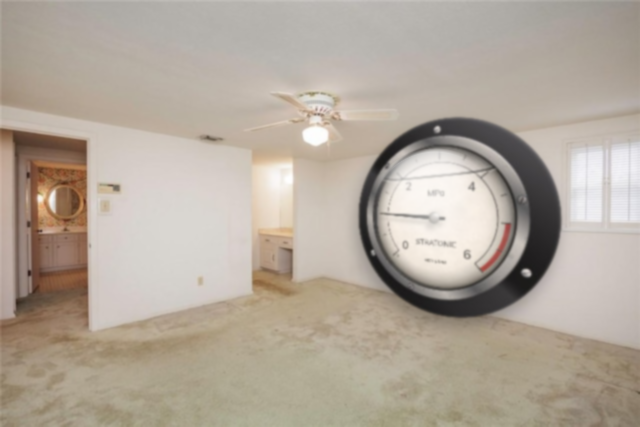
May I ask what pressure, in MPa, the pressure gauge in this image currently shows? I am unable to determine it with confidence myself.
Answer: 1 MPa
